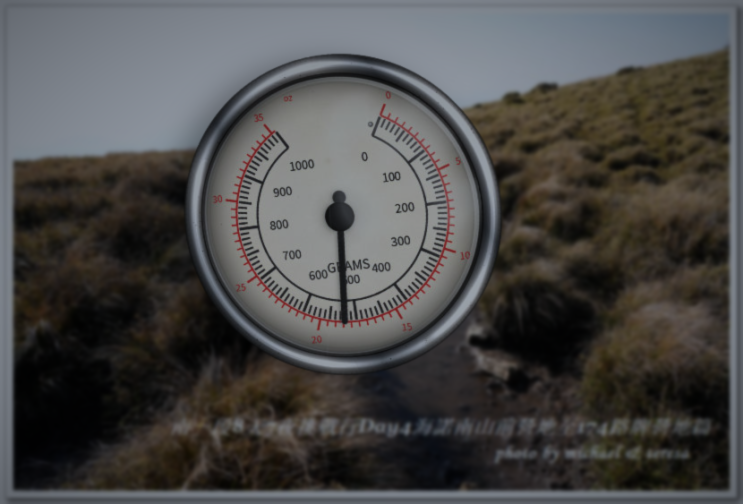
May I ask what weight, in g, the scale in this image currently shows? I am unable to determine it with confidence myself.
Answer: 520 g
